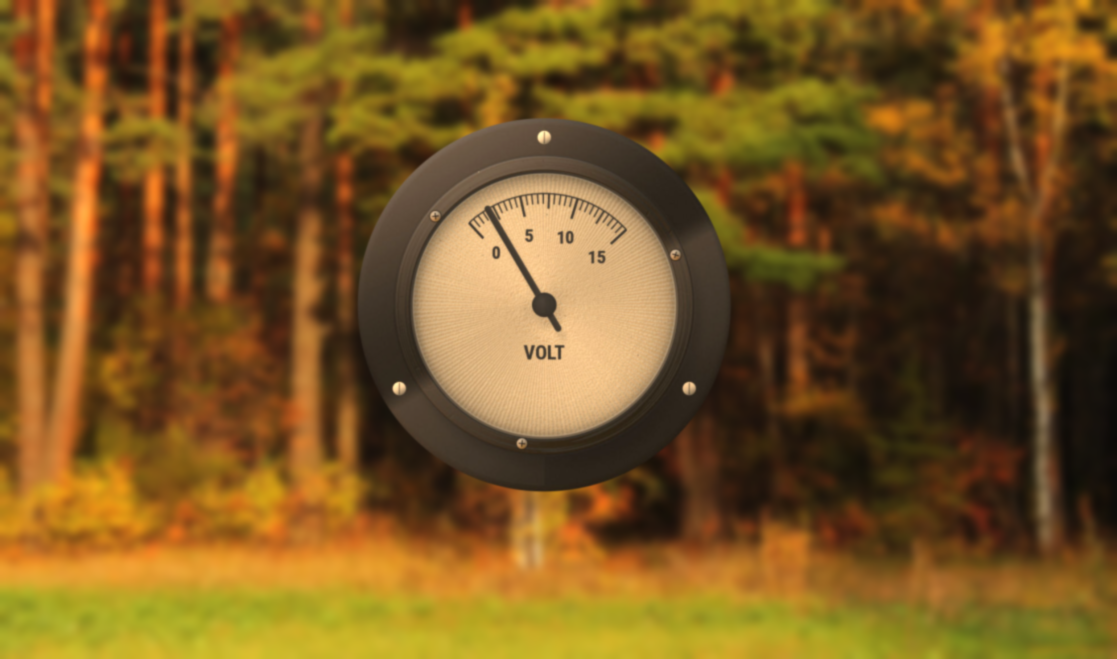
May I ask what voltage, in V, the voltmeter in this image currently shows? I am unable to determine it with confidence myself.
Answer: 2 V
